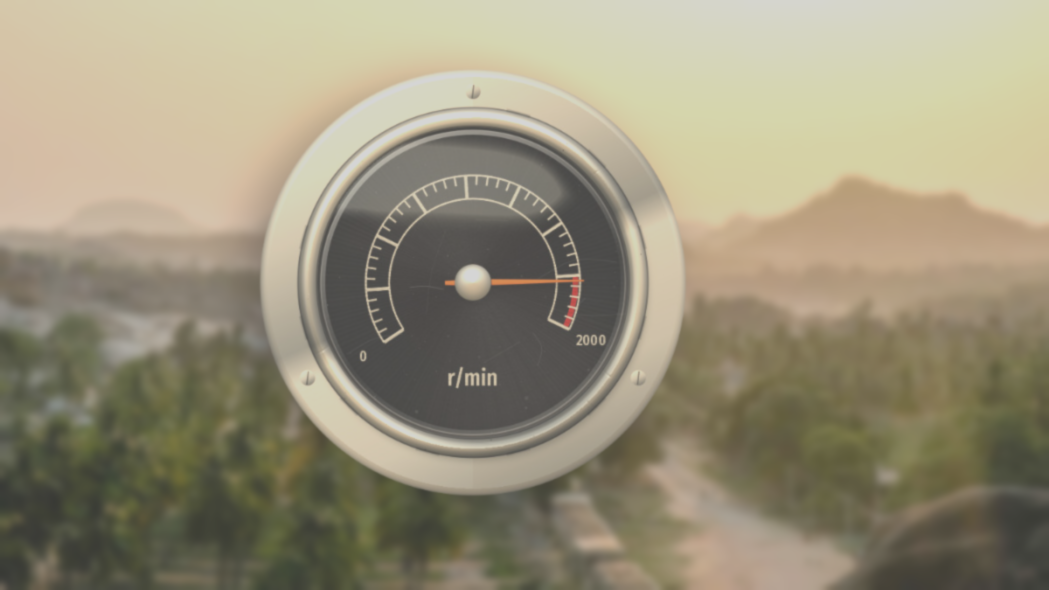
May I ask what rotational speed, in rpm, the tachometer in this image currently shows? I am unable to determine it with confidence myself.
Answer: 1775 rpm
